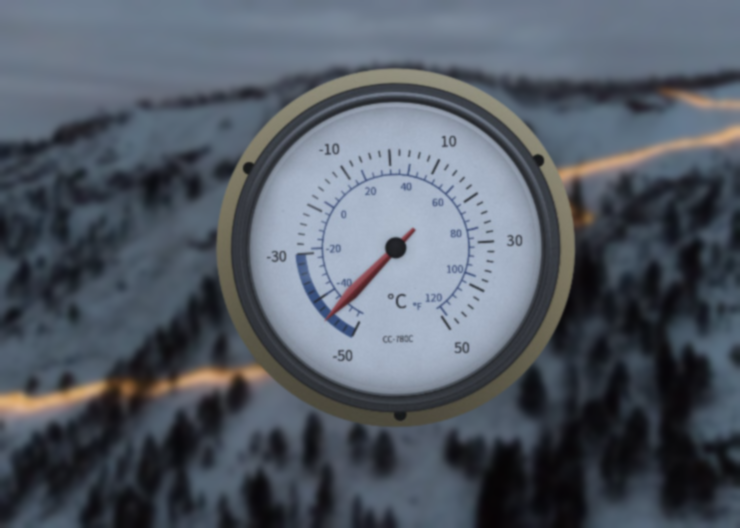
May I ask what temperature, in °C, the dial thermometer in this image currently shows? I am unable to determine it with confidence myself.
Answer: -44 °C
